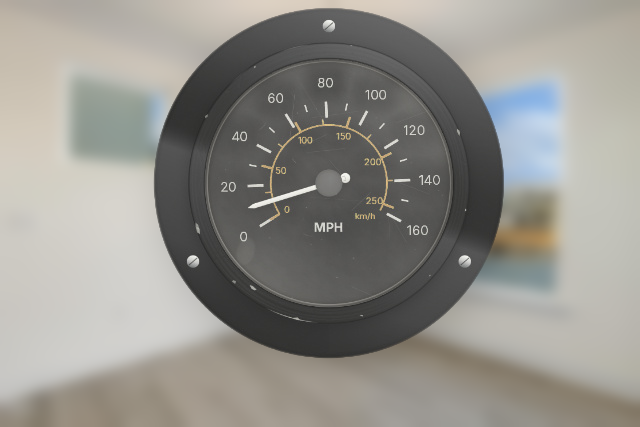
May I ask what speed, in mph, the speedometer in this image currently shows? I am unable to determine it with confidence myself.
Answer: 10 mph
